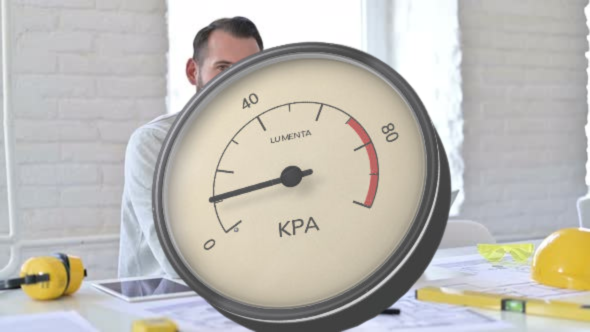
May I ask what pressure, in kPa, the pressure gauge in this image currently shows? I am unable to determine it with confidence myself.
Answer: 10 kPa
